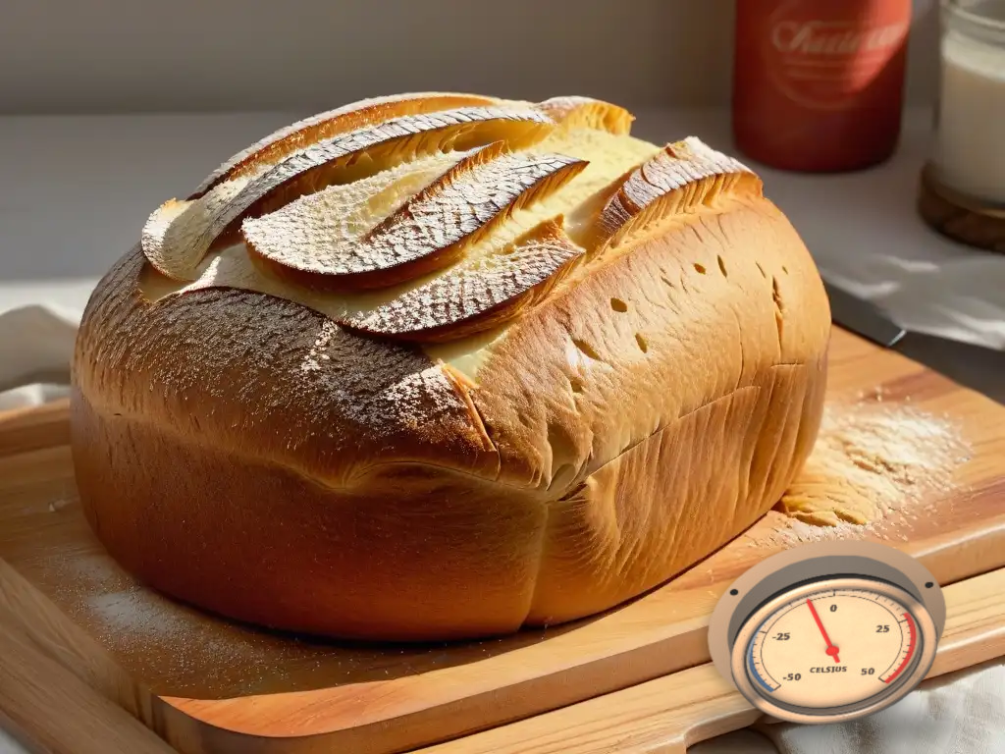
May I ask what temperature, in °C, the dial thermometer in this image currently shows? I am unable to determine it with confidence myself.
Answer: -7.5 °C
